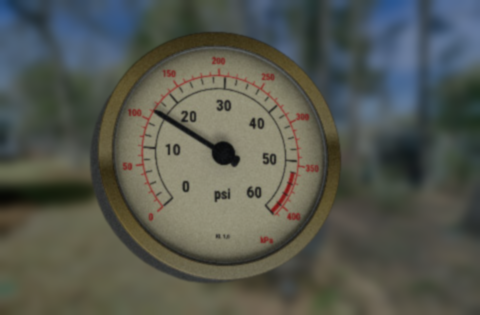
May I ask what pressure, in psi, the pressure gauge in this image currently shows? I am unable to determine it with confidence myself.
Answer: 16 psi
